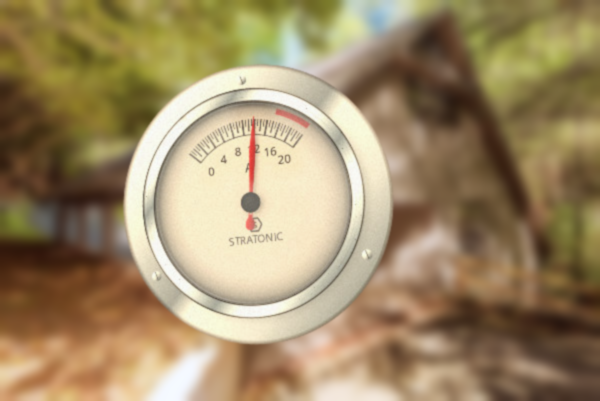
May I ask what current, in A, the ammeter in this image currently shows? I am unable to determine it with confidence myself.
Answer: 12 A
